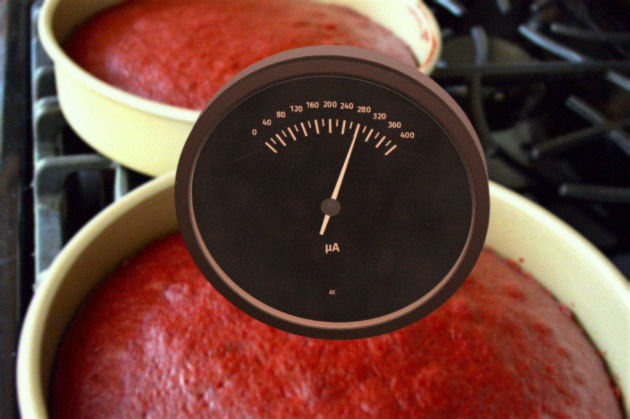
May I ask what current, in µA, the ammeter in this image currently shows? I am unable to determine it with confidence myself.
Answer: 280 µA
